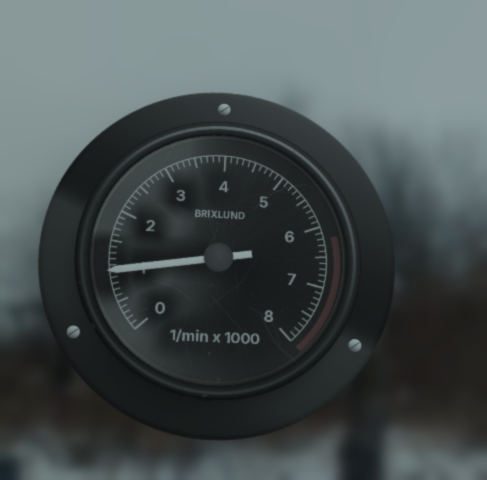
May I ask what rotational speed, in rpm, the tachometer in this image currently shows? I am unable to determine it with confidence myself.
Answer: 1000 rpm
